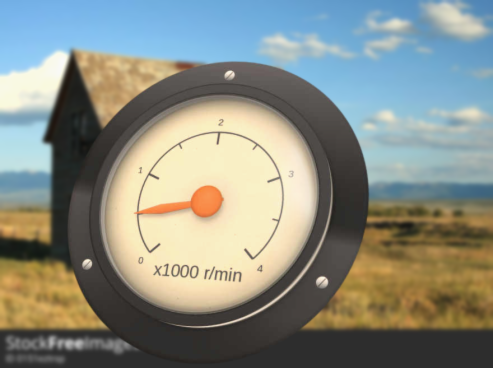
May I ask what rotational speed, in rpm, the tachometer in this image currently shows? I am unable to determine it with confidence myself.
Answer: 500 rpm
